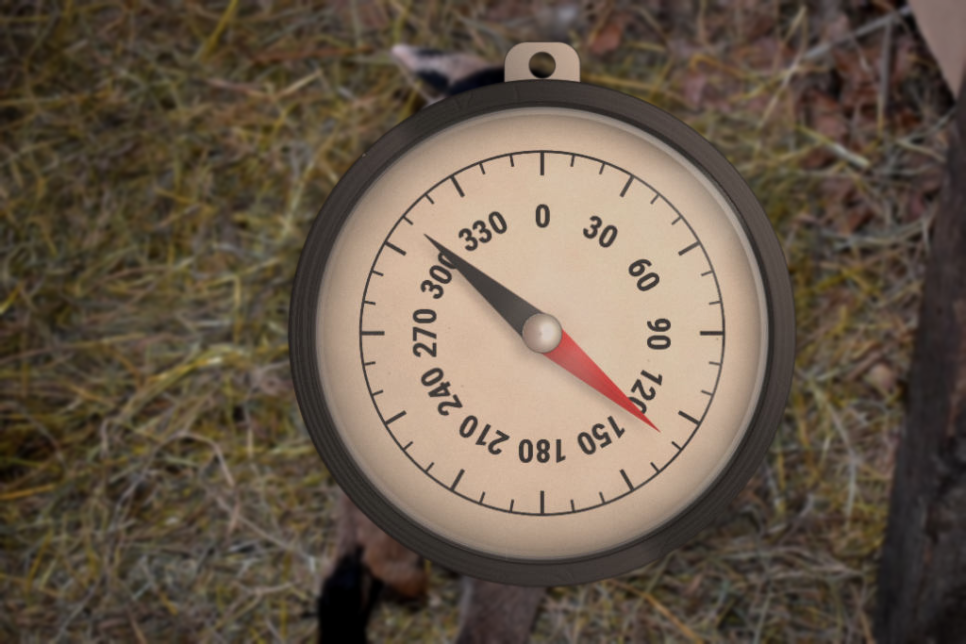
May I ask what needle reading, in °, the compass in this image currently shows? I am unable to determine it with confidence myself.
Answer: 130 °
